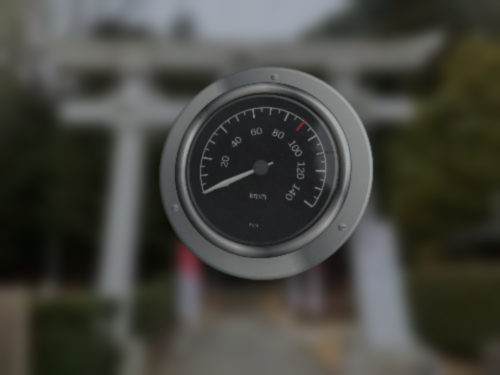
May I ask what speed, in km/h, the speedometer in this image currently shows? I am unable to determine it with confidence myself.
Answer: 0 km/h
